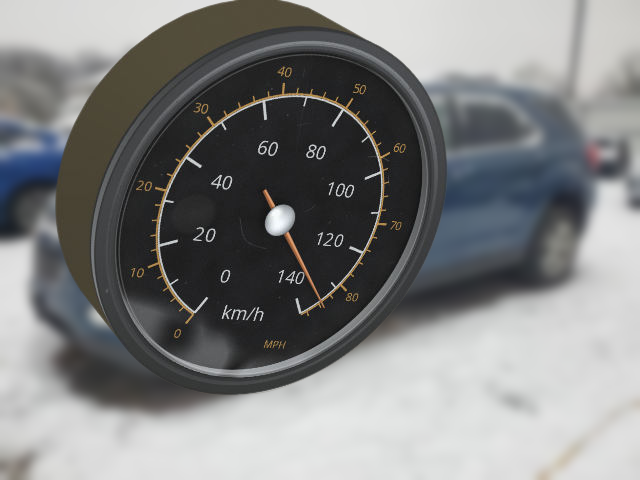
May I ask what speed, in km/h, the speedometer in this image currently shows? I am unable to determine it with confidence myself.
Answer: 135 km/h
